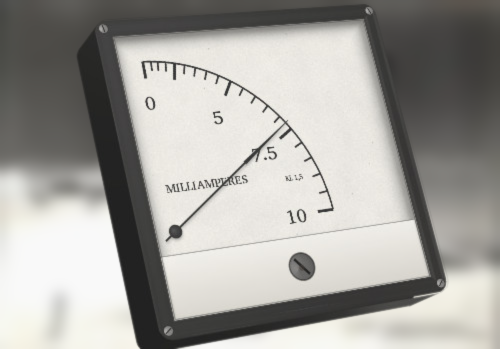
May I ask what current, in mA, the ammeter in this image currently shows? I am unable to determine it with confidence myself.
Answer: 7.25 mA
